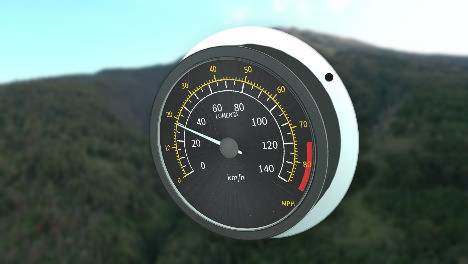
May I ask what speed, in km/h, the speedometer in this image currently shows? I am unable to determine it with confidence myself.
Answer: 30 km/h
